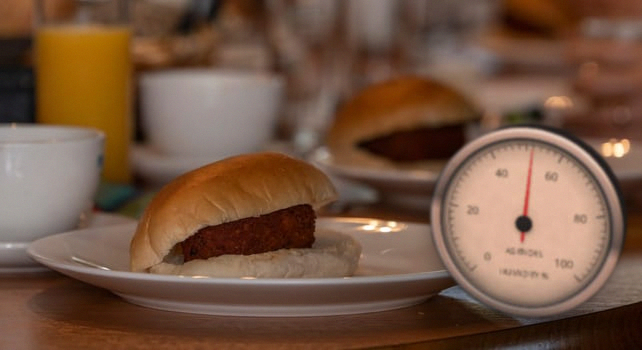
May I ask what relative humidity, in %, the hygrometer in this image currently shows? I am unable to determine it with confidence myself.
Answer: 52 %
